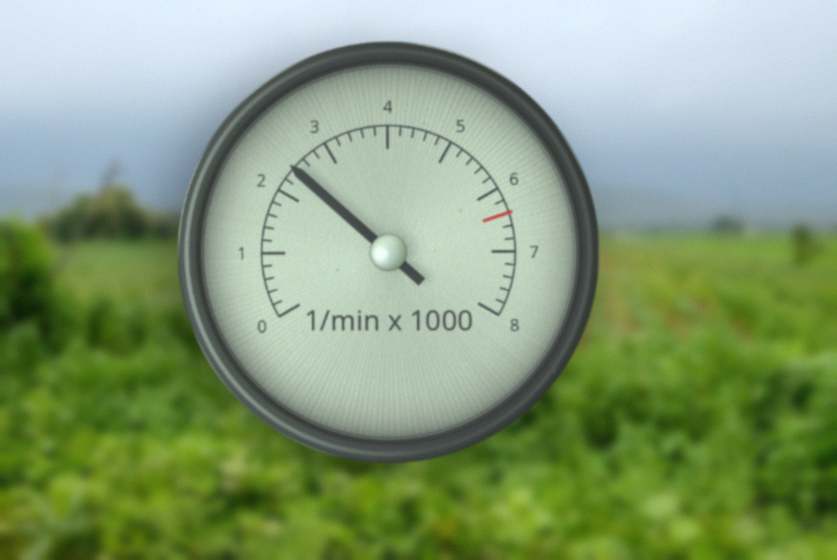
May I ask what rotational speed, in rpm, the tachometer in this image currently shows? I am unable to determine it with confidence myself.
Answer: 2400 rpm
